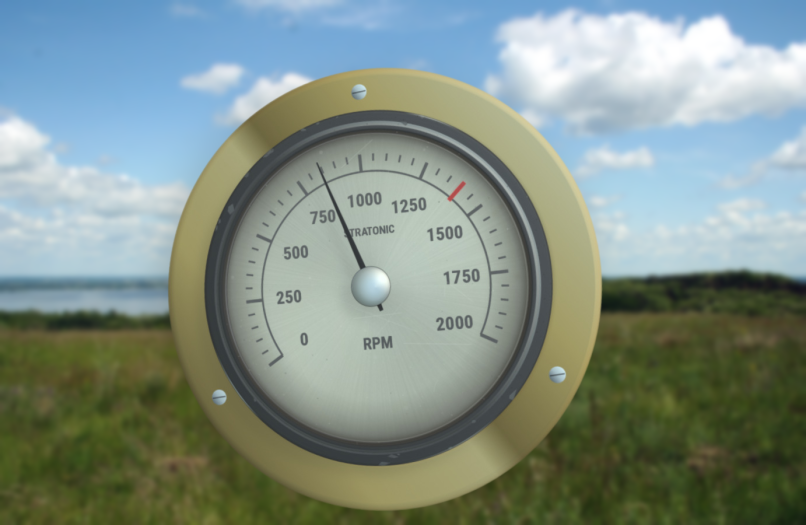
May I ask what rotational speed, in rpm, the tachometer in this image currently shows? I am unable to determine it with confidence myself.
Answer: 850 rpm
